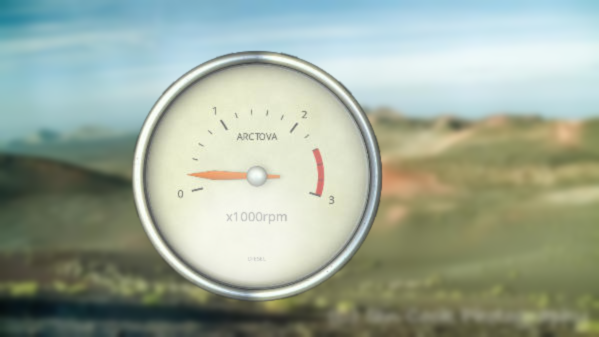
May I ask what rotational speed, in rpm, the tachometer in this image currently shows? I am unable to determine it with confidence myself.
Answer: 200 rpm
